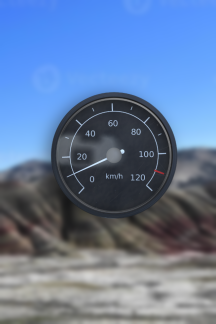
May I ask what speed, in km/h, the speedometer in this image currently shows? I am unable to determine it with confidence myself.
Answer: 10 km/h
